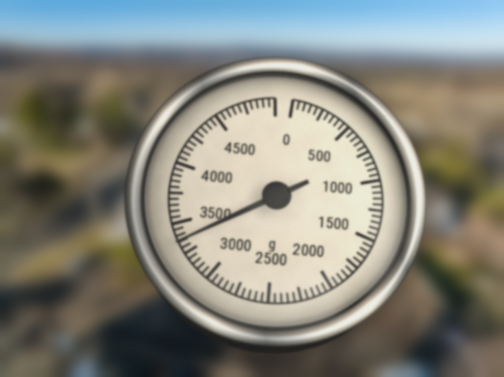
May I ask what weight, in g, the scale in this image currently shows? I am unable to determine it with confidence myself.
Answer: 3350 g
